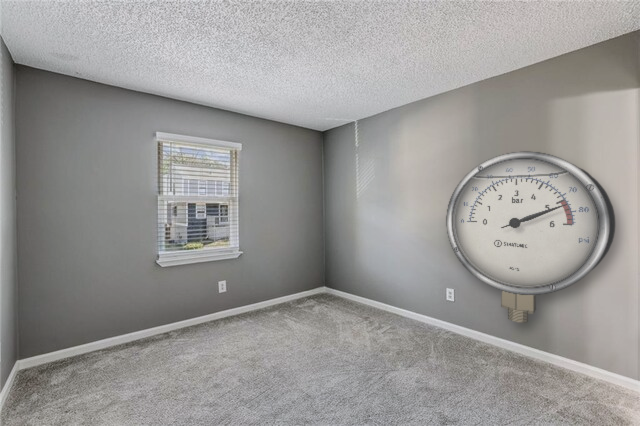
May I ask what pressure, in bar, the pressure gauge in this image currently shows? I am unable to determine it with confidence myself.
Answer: 5.2 bar
